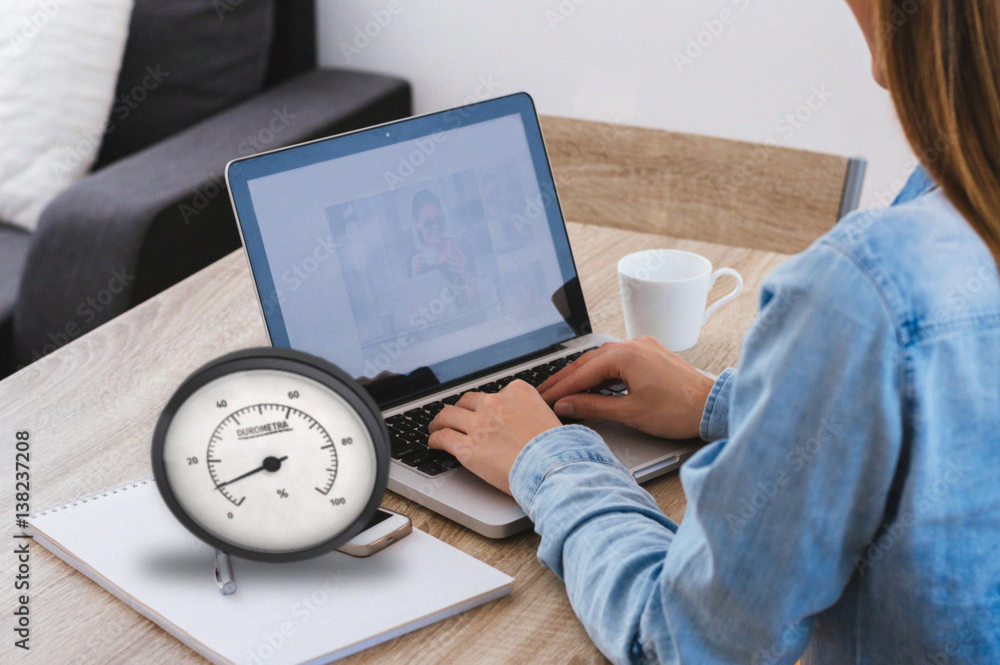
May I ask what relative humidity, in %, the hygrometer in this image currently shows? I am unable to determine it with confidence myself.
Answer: 10 %
